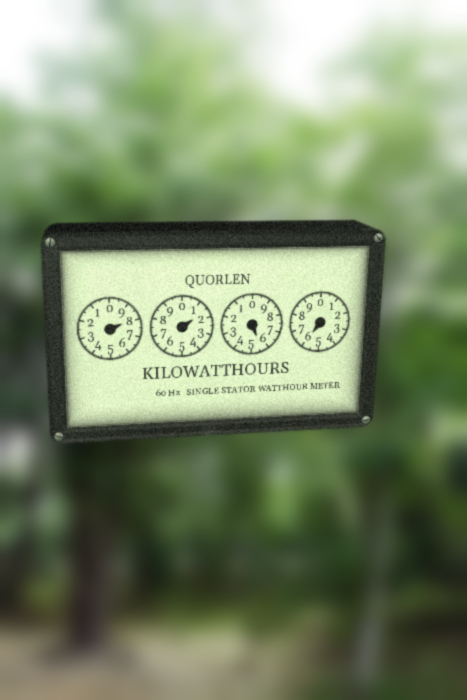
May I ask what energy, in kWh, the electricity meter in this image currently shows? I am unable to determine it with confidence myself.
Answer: 8156 kWh
